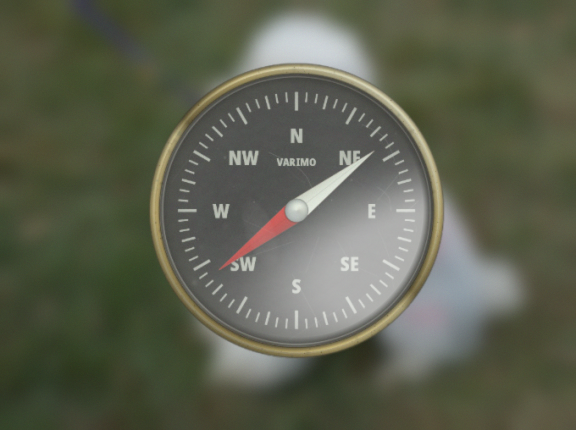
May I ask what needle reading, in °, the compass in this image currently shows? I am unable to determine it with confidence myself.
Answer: 232.5 °
